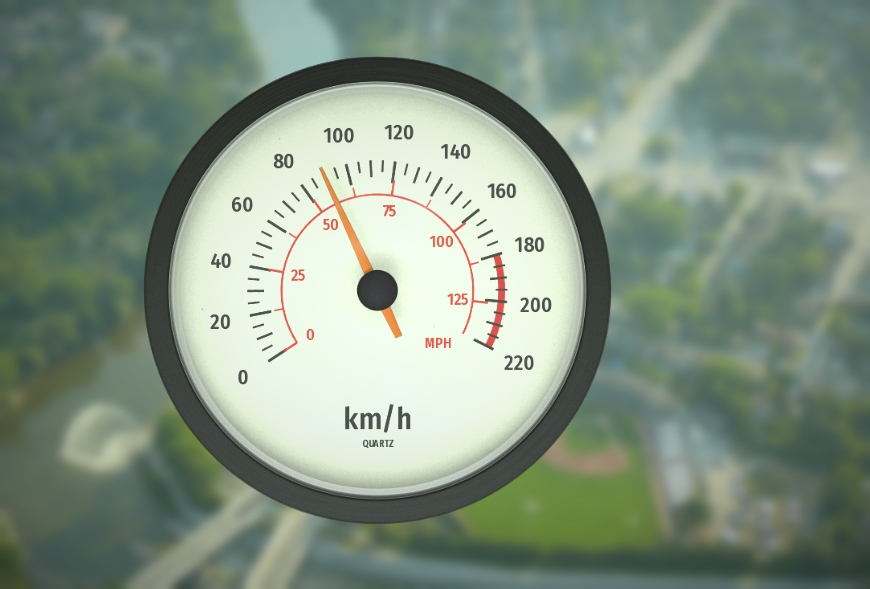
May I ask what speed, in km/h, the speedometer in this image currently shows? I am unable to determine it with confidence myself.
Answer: 90 km/h
